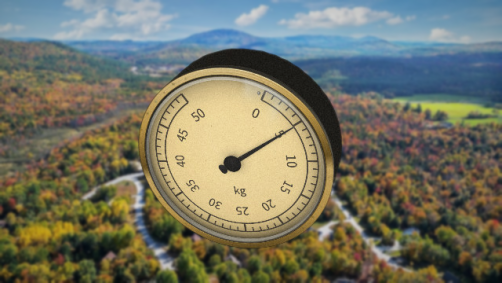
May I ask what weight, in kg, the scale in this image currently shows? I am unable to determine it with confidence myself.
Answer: 5 kg
